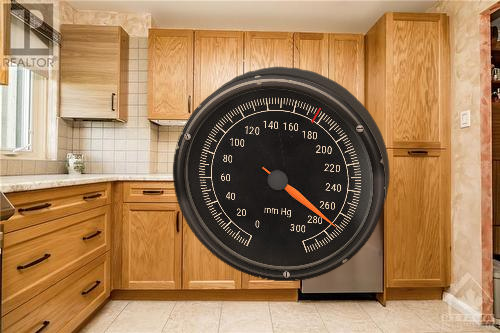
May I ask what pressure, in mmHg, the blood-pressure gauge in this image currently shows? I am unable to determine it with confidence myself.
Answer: 270 mmHg
